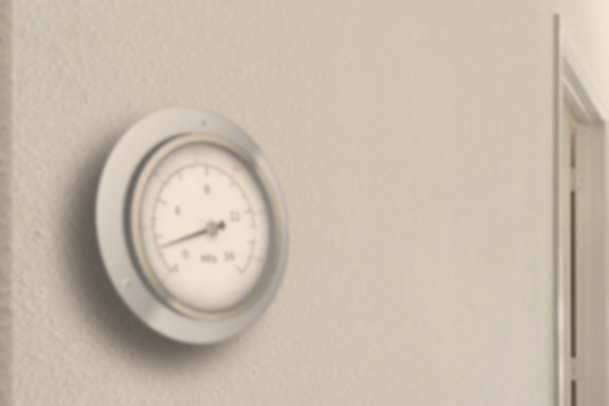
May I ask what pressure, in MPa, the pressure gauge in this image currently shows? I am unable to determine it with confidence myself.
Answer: 1.5 MPa
